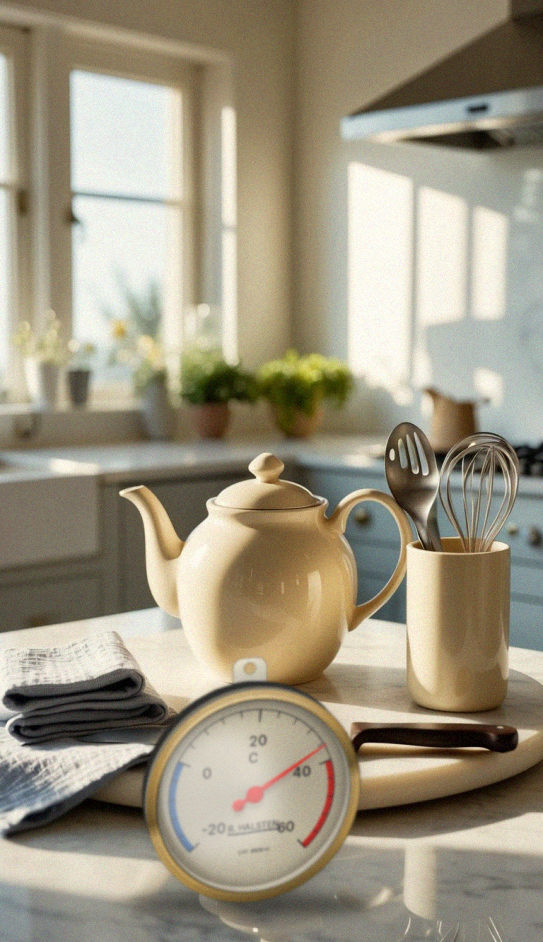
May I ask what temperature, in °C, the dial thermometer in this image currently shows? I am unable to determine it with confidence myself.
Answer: 36 °C
